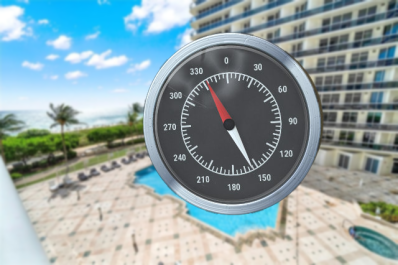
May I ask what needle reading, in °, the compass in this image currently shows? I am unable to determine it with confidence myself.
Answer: 335 °
